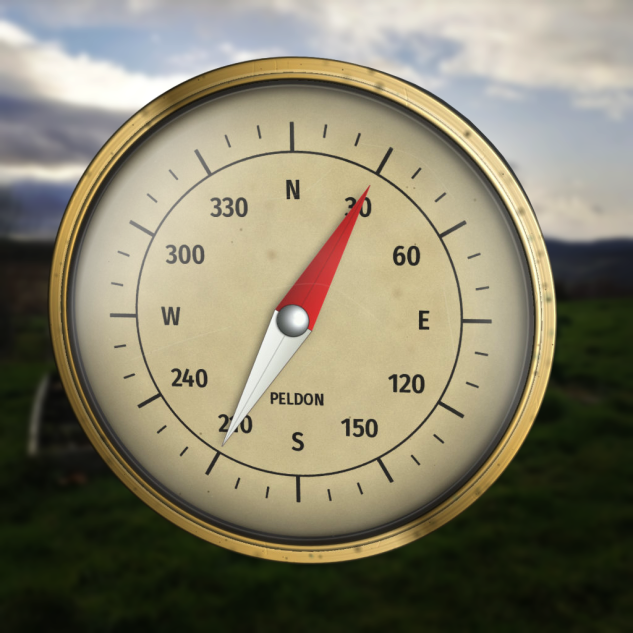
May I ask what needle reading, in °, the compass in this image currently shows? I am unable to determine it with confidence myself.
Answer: 30 °
